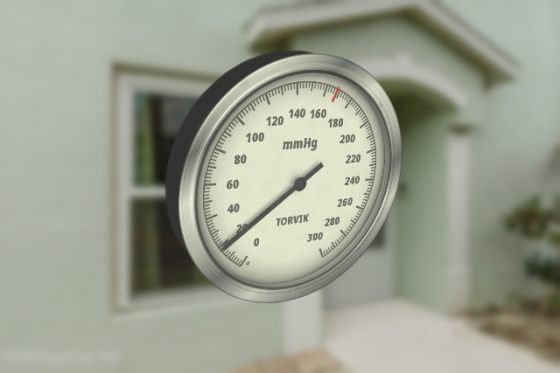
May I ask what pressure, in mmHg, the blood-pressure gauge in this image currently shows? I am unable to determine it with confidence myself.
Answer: 20 mmHg
